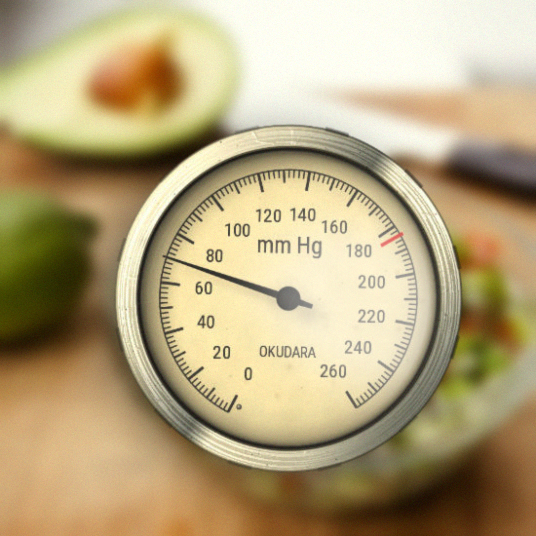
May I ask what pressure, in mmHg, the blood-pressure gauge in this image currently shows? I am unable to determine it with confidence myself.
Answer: 70 mmHg
